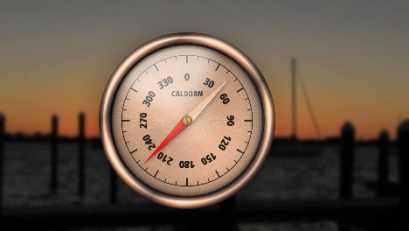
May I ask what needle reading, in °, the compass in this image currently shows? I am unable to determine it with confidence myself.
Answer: 225 °
